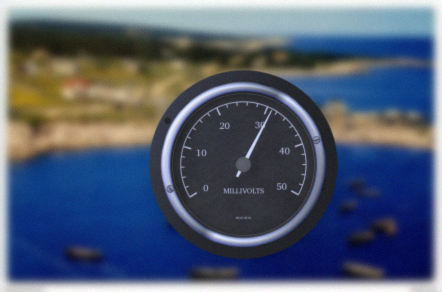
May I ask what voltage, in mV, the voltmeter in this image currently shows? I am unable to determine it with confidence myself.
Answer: 31 mV
